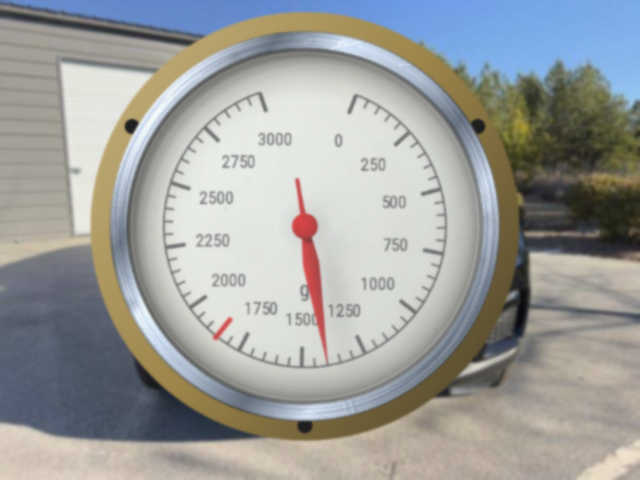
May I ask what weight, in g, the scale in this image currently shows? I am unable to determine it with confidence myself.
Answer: 1400 g
